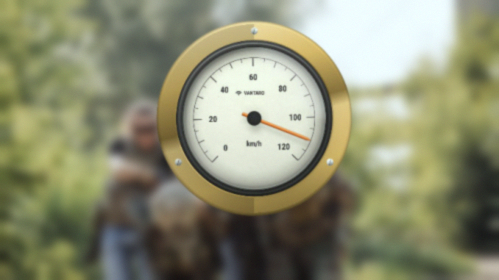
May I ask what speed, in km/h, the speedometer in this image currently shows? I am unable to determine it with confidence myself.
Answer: 110 km/h
